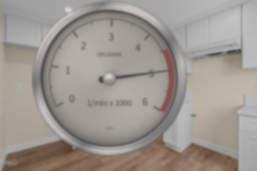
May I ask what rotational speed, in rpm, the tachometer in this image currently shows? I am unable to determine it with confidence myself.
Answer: 5000 rpm
